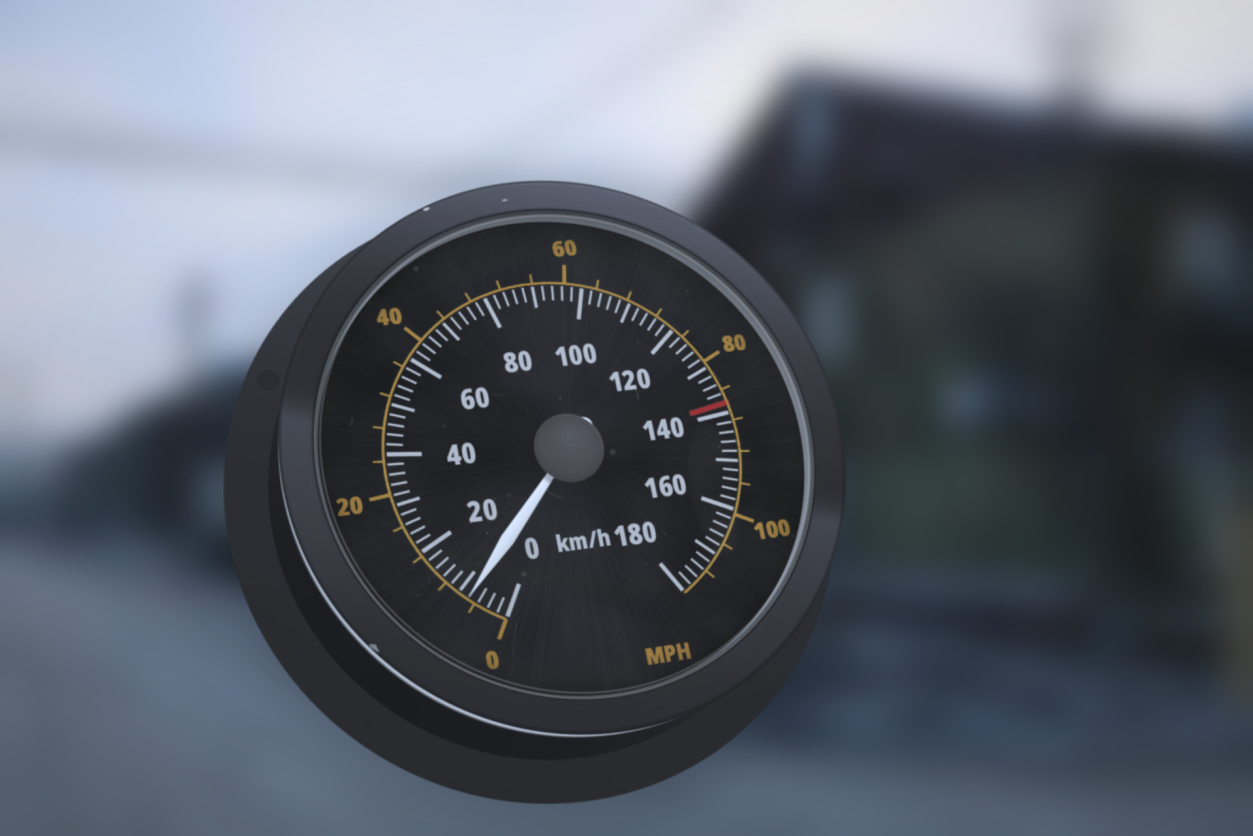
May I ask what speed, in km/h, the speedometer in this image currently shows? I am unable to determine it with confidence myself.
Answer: 8 km/h
